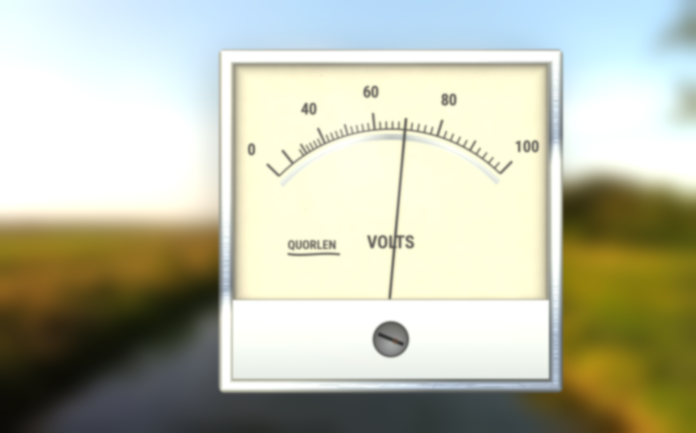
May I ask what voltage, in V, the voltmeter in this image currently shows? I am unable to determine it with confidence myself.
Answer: 70 V
